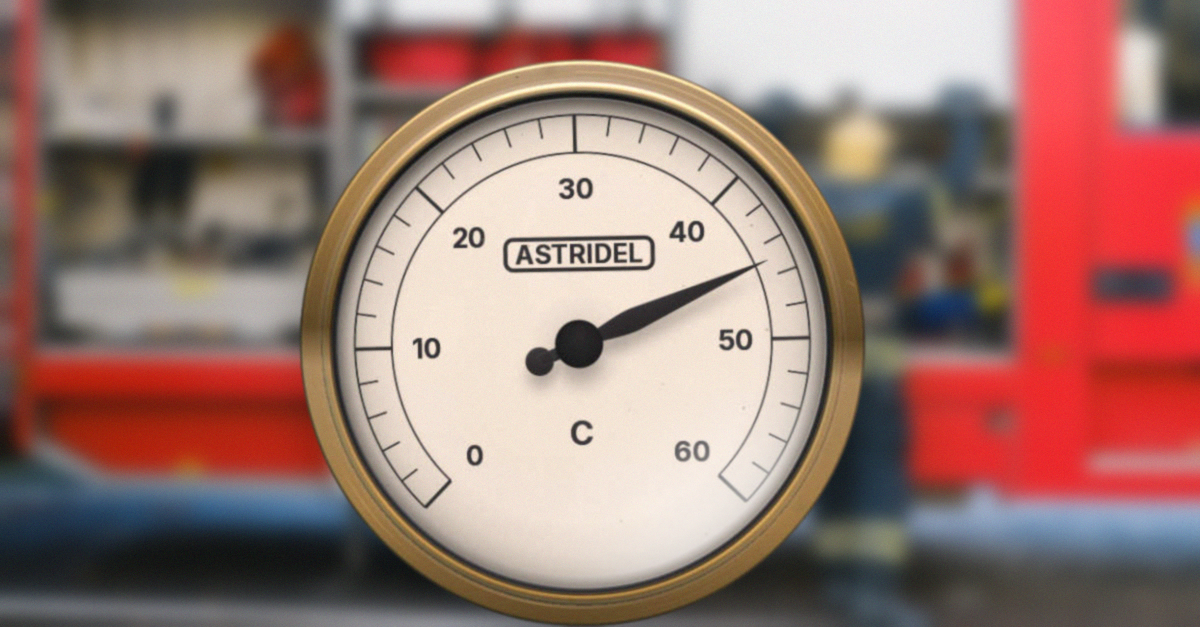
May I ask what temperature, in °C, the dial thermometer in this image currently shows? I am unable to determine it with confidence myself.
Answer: 45 °C
